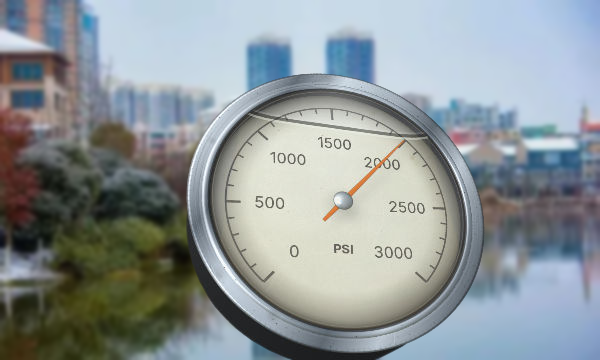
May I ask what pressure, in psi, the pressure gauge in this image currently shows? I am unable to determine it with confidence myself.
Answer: 2000 psi
